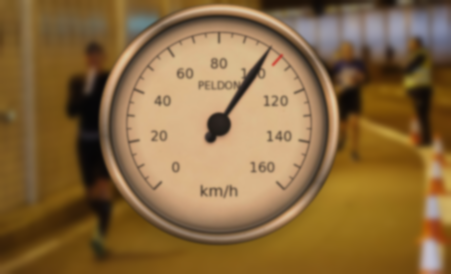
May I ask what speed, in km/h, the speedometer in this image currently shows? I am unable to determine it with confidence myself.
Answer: 100 km/h
